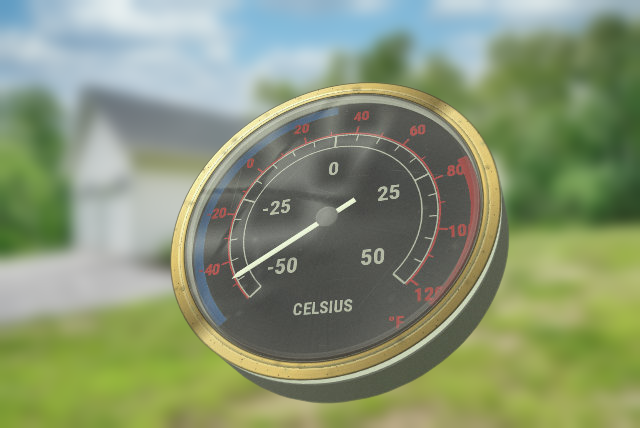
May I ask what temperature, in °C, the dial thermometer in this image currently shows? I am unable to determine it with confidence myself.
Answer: -45 °C
